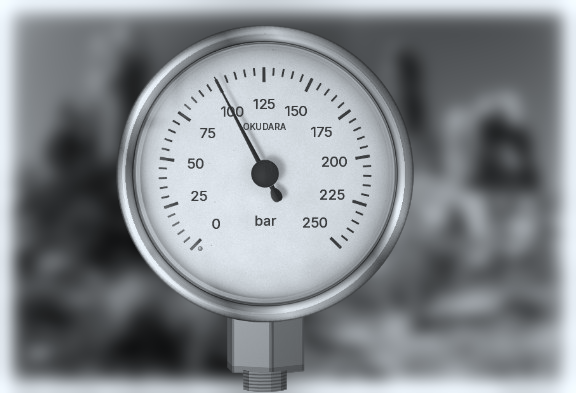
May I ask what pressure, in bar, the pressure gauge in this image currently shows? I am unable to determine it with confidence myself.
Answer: 100 bar
